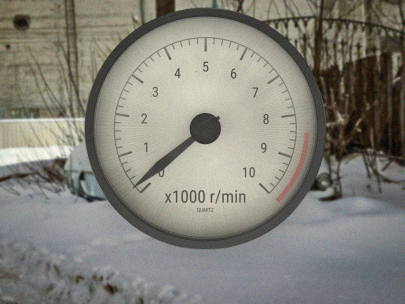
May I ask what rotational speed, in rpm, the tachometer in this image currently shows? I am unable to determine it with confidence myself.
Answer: 200 rpm
